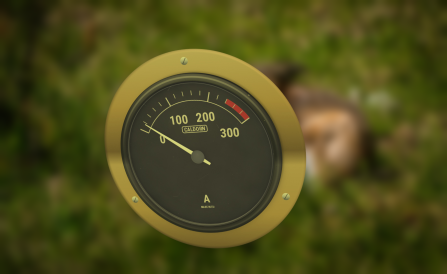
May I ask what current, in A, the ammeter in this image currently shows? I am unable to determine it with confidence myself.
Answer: 20 A
